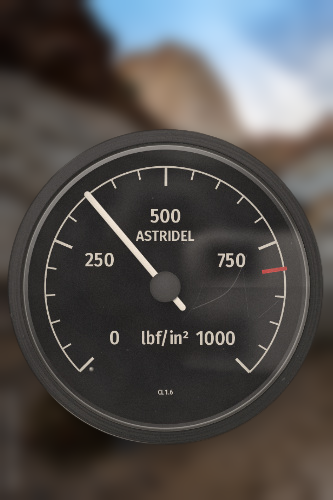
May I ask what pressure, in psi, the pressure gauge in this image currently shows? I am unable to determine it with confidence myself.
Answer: 350 psi
